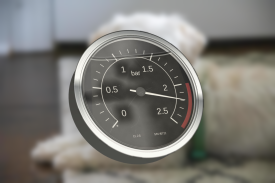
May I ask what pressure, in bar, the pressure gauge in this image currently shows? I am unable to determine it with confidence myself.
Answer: 2.2 bar
